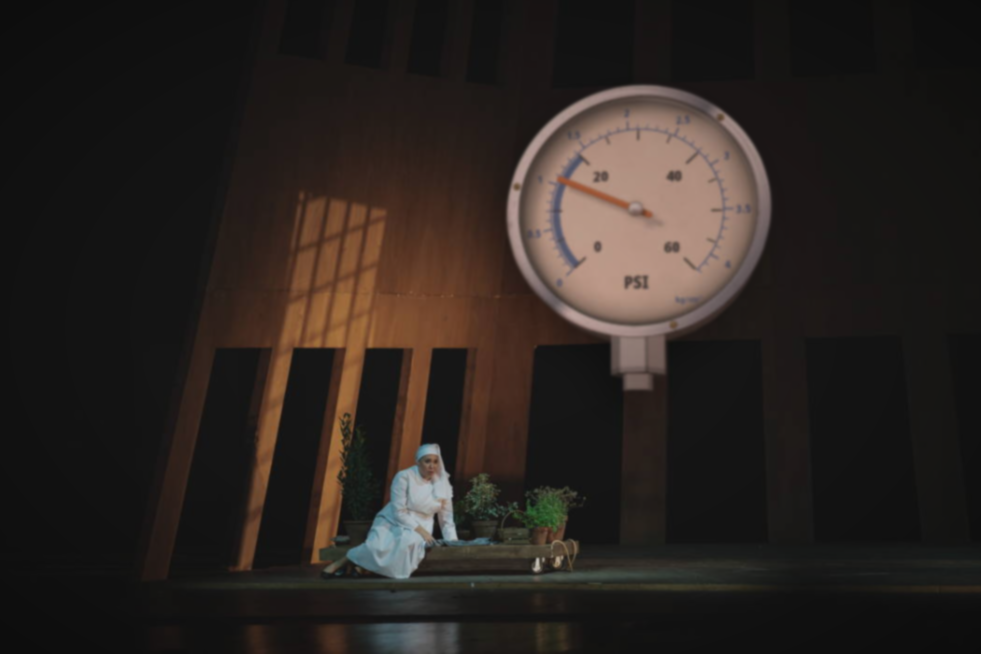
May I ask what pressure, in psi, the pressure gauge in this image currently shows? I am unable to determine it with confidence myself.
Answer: 15 psi
